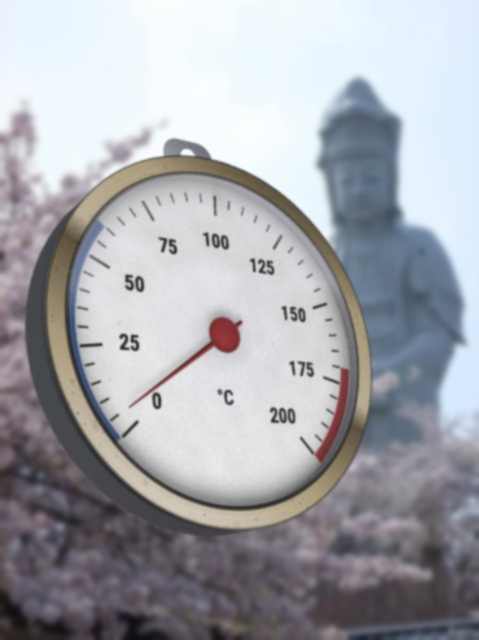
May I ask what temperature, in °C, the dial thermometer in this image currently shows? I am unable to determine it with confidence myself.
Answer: 5 °C
